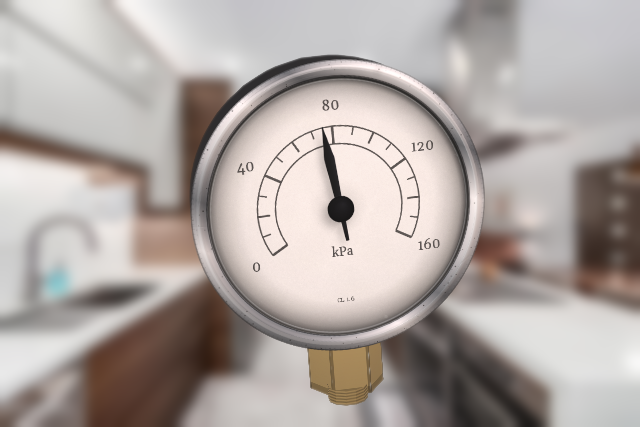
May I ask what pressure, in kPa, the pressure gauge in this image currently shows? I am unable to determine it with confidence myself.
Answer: 75 kPa
